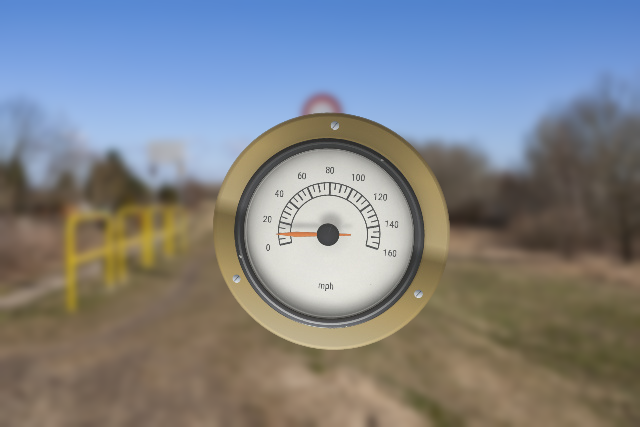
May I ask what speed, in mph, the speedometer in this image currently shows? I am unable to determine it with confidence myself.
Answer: 10 mph
